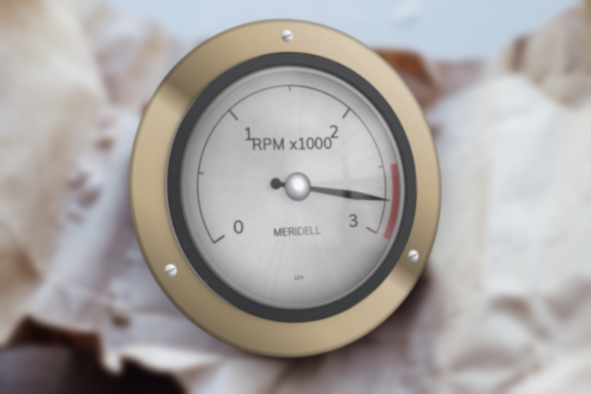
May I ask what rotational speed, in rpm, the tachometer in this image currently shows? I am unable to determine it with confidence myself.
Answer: 2750 rpm
